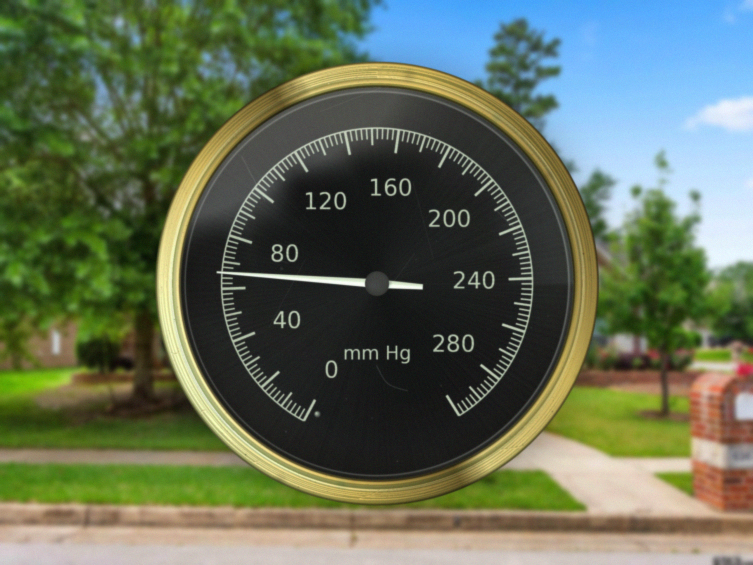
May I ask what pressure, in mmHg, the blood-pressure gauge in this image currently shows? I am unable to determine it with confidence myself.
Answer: 66 mmHg
